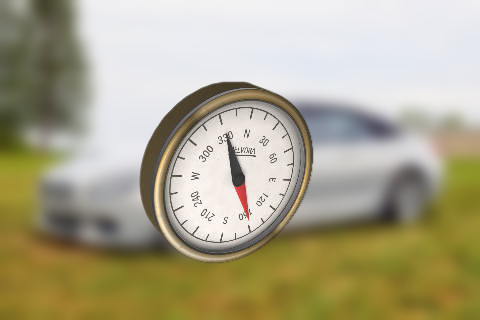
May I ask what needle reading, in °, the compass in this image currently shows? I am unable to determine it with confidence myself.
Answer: 150 °
